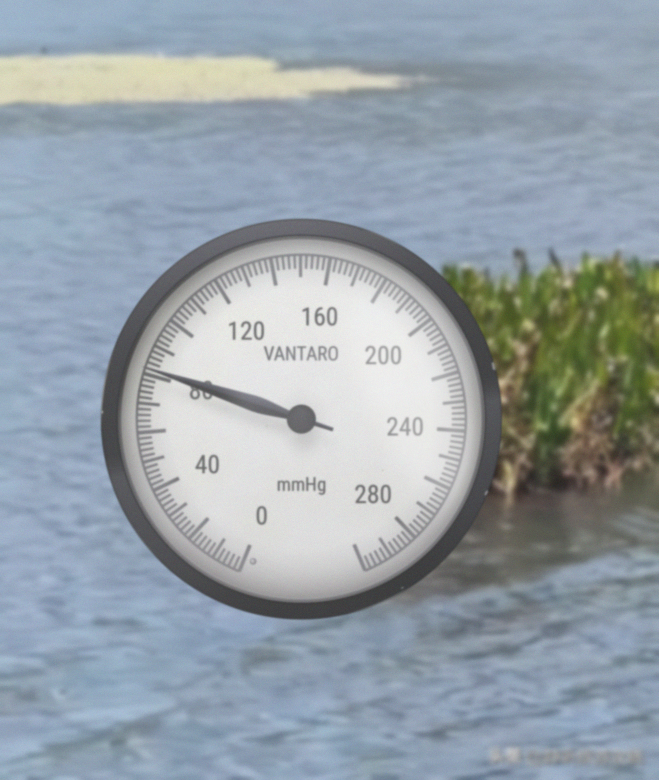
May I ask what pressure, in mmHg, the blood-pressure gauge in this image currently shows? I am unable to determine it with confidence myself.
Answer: 82 mmHg
